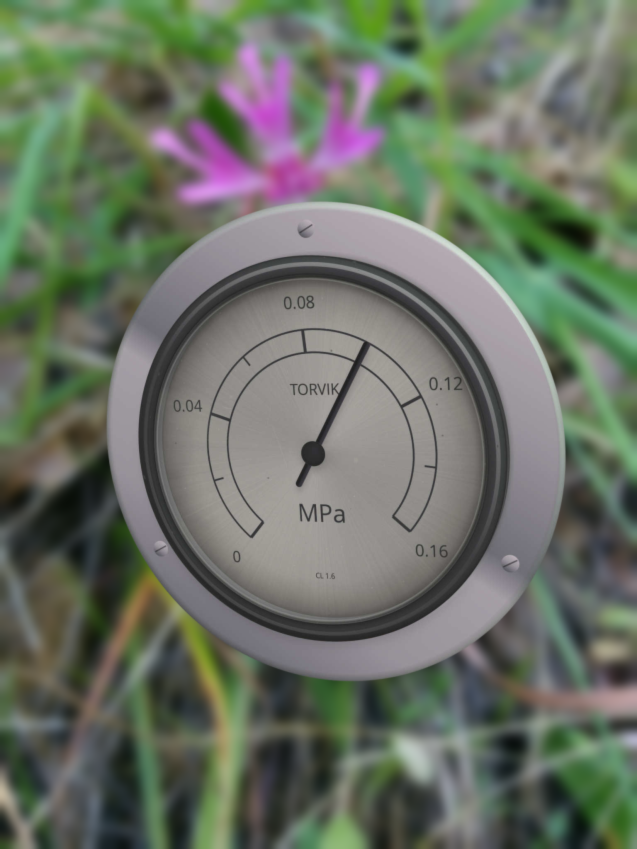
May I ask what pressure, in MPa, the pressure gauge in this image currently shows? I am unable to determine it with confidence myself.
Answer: 0.1 MPa
